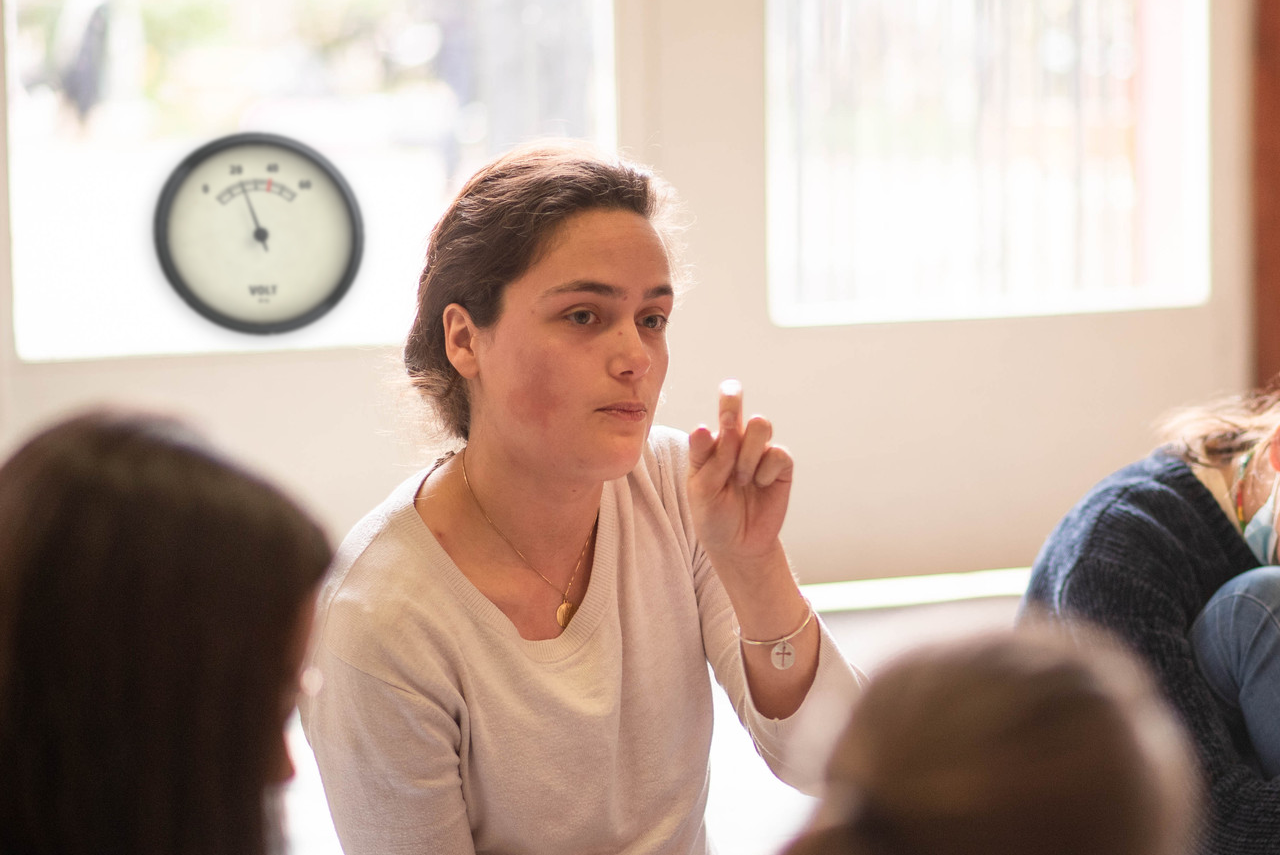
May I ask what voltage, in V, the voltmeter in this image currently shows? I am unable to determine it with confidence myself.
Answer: 20 V
